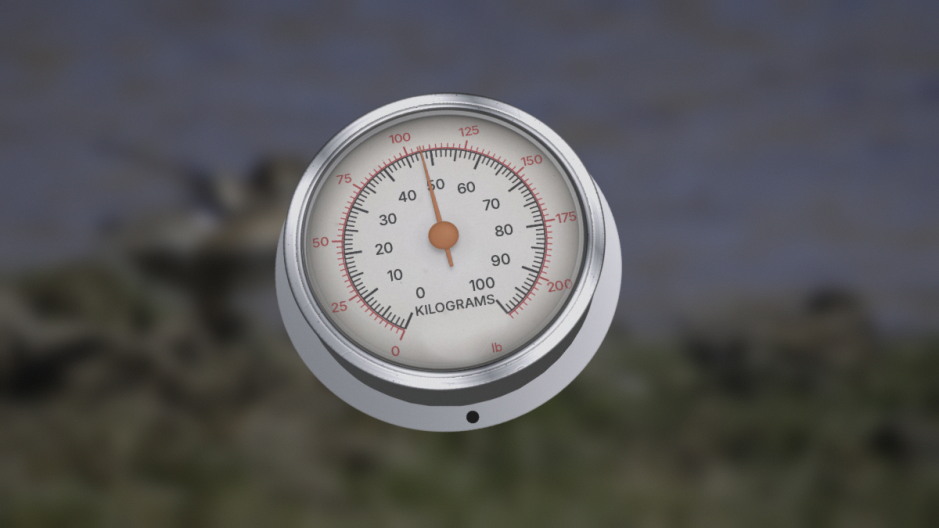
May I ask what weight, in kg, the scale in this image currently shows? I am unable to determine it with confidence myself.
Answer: 48 kg
